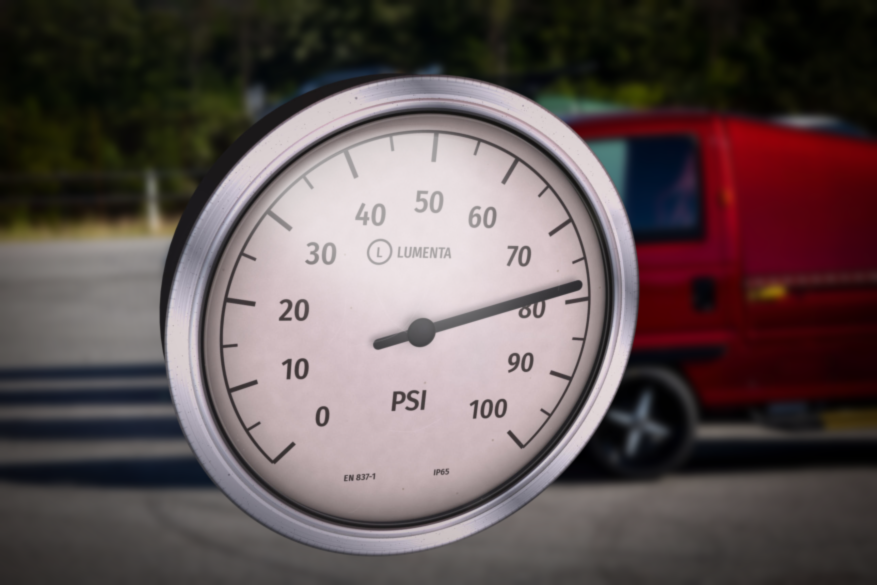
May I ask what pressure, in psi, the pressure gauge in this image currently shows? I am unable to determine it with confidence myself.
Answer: 77.5 psi
